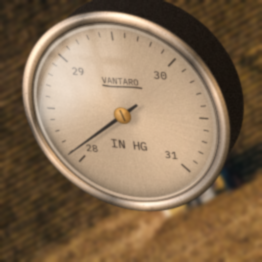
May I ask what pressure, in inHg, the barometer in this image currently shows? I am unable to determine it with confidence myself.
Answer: 28.1 inHg
